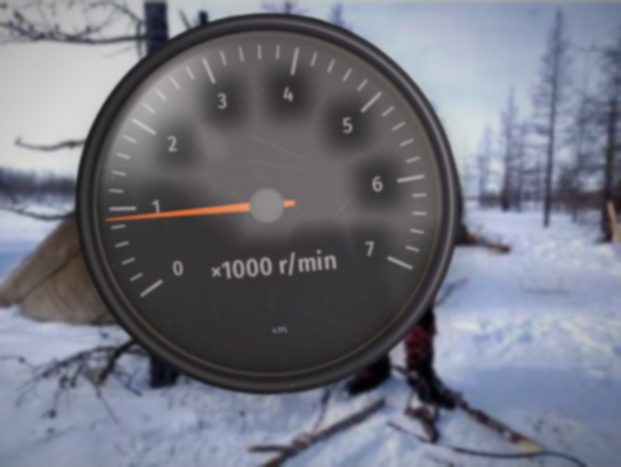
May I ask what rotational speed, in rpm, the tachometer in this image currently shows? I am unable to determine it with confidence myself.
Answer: 900 rpm
